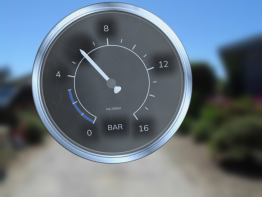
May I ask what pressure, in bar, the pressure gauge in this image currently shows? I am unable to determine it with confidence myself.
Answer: 6 bar
